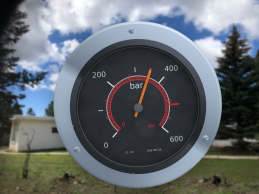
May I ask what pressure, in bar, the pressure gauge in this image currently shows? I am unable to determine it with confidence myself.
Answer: 350 bar
